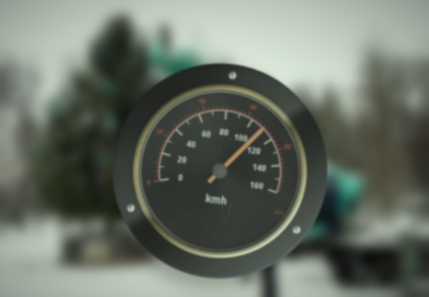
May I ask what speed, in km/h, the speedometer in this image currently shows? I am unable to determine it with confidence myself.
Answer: 110 km/h
